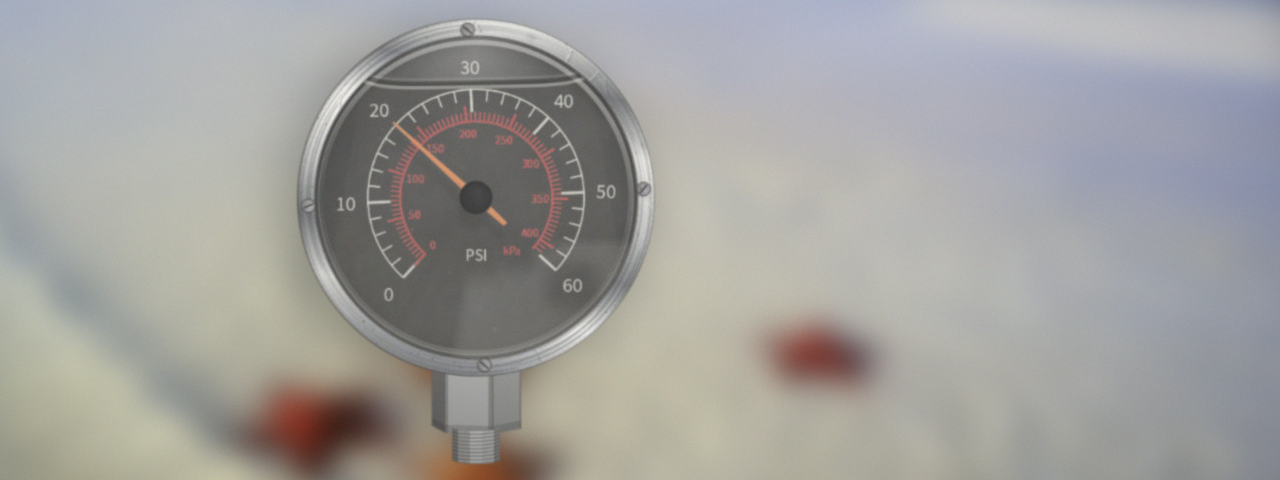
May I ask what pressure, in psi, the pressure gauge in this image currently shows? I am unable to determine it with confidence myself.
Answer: 20 psi
